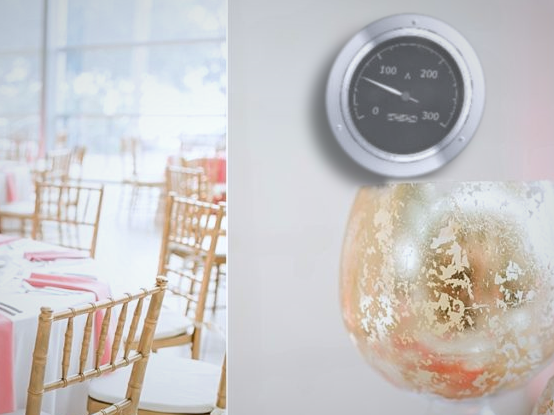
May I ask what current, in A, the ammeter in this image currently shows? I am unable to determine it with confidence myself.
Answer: 60 A
